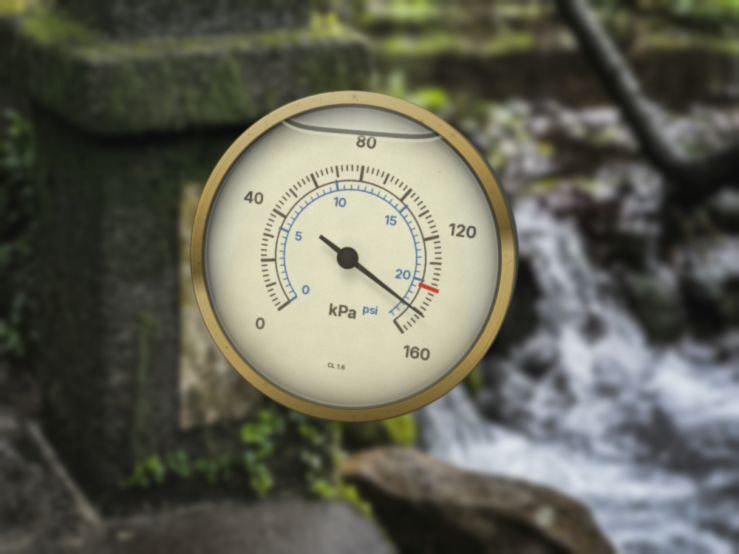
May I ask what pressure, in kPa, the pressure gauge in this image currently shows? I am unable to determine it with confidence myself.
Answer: 150 kPa
